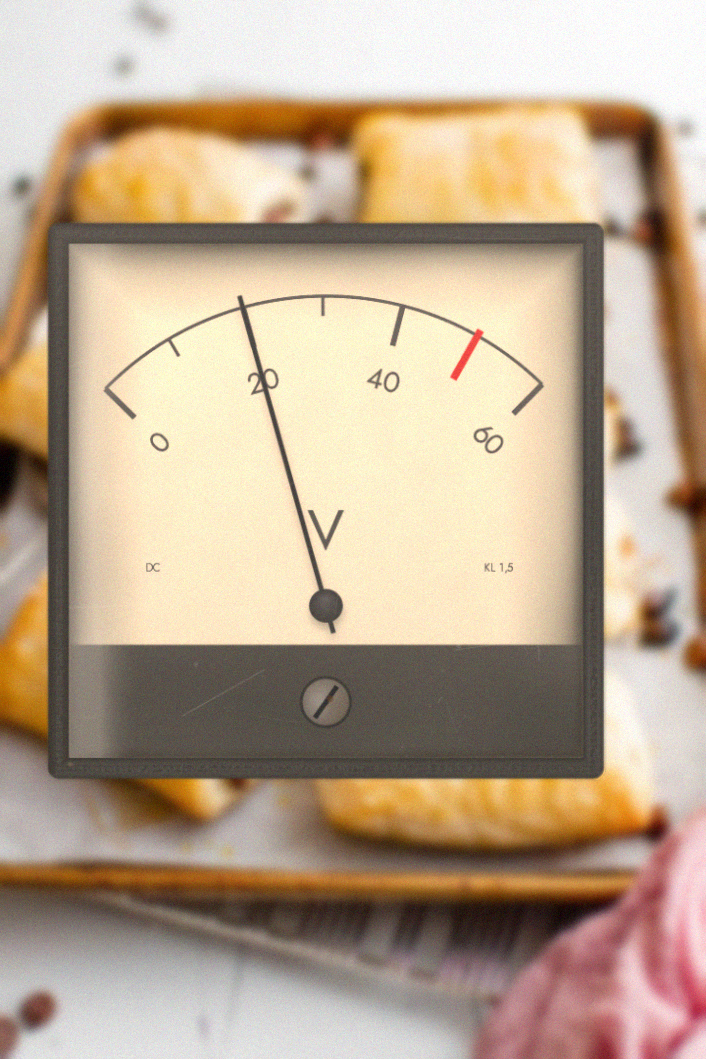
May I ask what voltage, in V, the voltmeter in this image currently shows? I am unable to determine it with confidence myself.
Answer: 20 V
